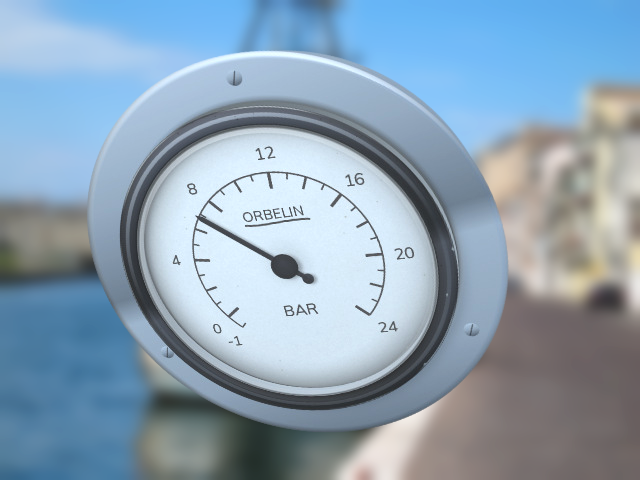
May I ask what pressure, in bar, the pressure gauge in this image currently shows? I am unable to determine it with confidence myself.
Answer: 7 bar
